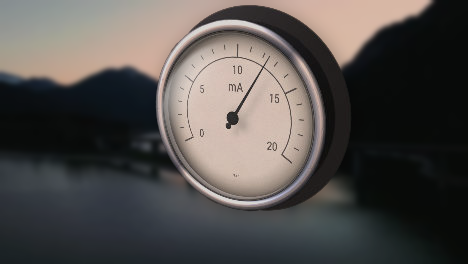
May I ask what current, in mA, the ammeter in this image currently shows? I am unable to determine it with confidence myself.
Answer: 12.5 mA
